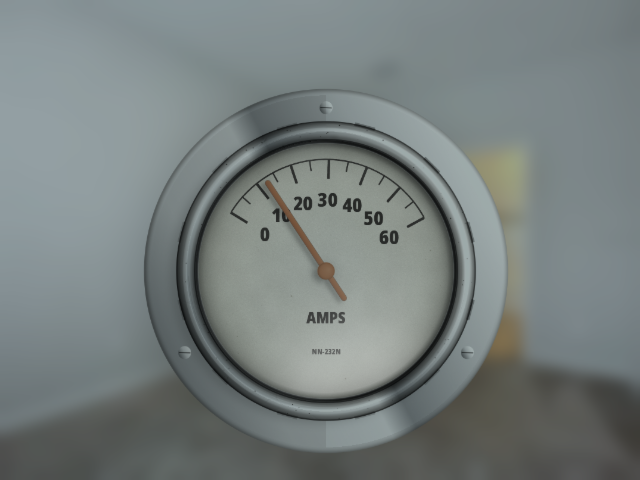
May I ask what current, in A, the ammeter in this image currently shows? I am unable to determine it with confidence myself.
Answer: 12.5 A
